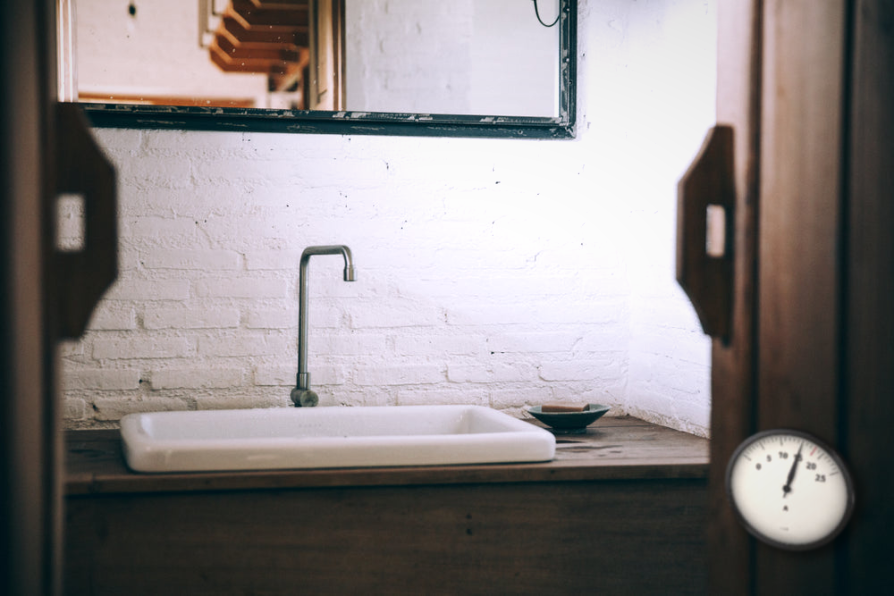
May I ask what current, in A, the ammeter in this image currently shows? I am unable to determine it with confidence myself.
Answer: 15 A
